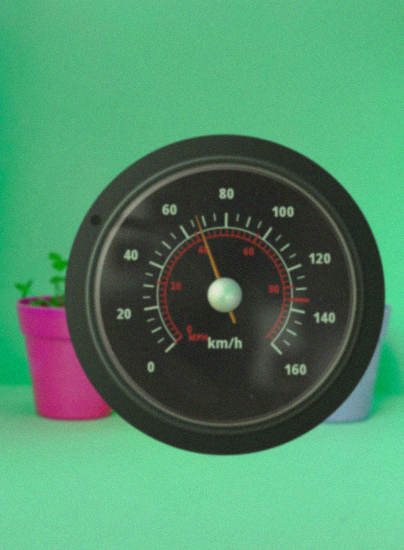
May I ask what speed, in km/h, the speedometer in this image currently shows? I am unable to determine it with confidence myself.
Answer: 67.5 km/h
